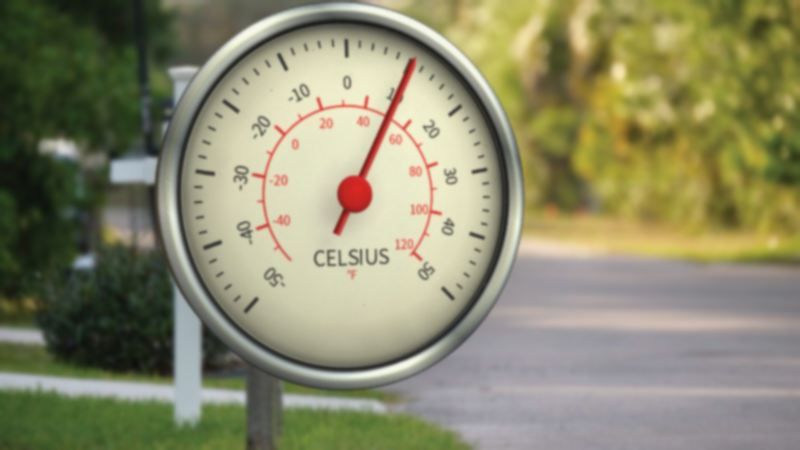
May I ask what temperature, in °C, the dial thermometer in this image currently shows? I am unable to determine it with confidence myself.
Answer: 10 °C
